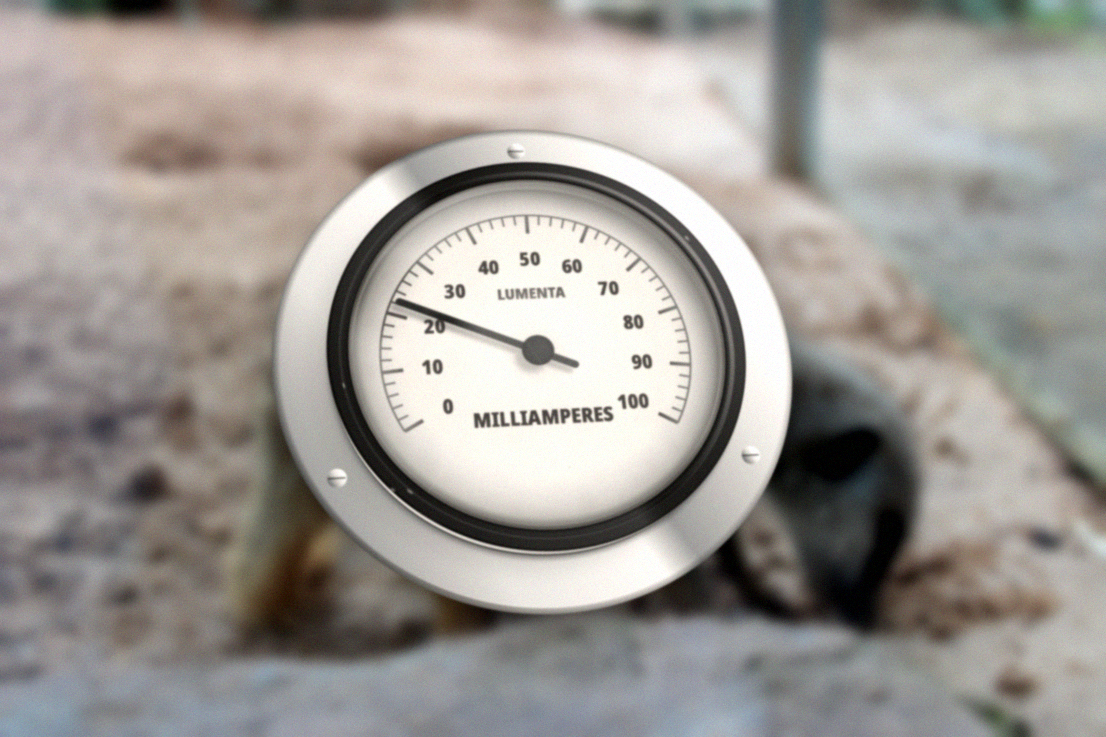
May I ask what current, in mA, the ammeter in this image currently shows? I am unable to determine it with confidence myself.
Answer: 22 mA
